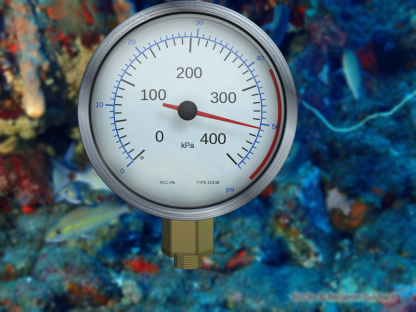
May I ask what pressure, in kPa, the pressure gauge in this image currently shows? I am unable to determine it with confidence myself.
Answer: 350 kPa
